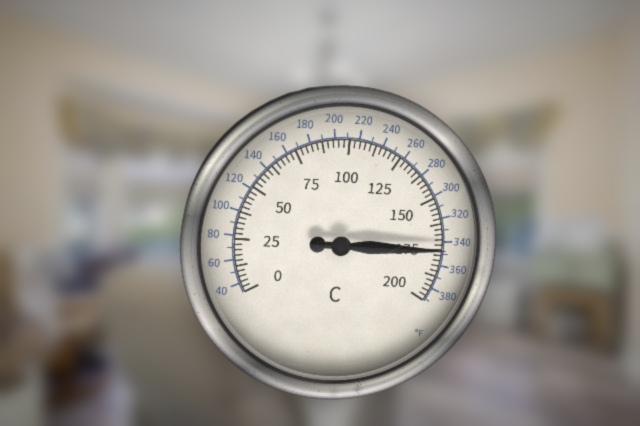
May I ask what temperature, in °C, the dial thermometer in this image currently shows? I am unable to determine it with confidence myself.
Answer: 175 °C
